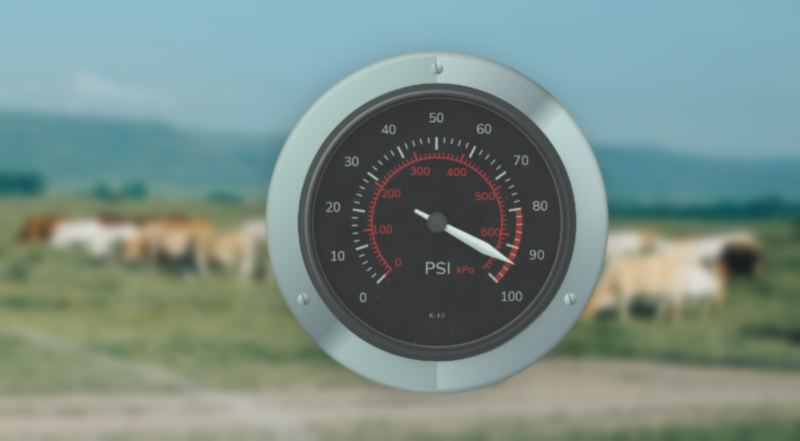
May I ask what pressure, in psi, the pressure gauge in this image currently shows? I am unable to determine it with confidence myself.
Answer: 94 psi
